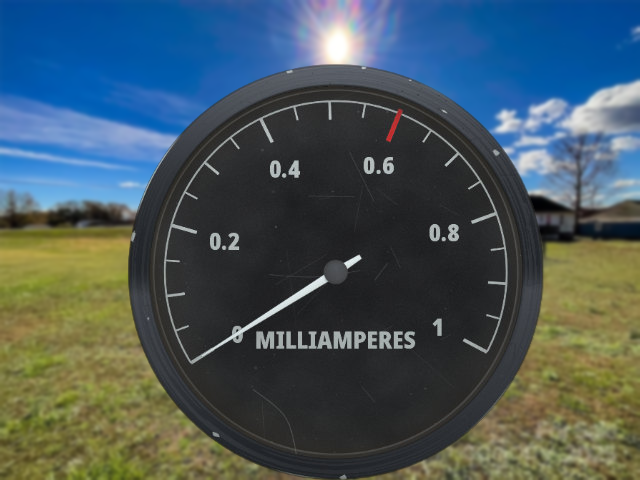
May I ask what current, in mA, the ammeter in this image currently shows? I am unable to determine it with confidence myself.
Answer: 0 mA
